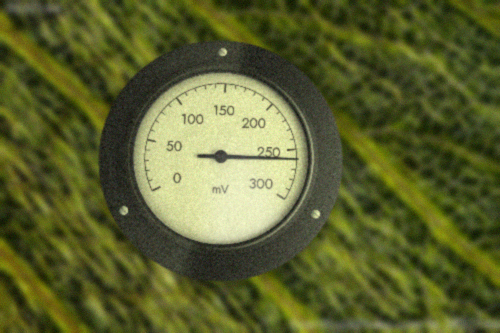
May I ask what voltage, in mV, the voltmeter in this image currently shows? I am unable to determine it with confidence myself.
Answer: 260 mV
